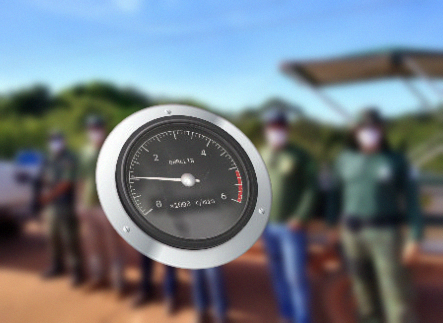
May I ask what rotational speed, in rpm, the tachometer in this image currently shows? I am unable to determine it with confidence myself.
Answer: 1000 rpm
